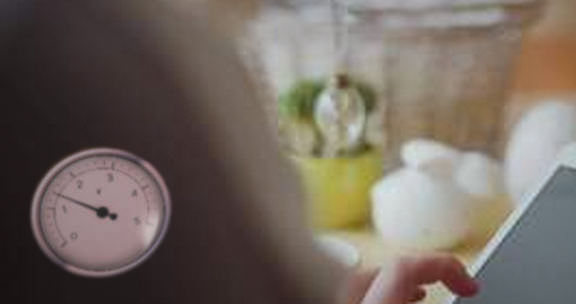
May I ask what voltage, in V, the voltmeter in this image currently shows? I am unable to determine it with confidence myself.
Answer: 1.4 V
